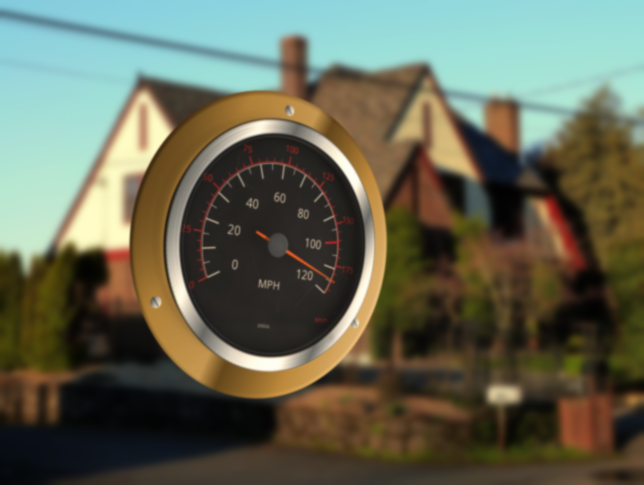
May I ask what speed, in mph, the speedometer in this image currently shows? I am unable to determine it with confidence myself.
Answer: 115 mph
